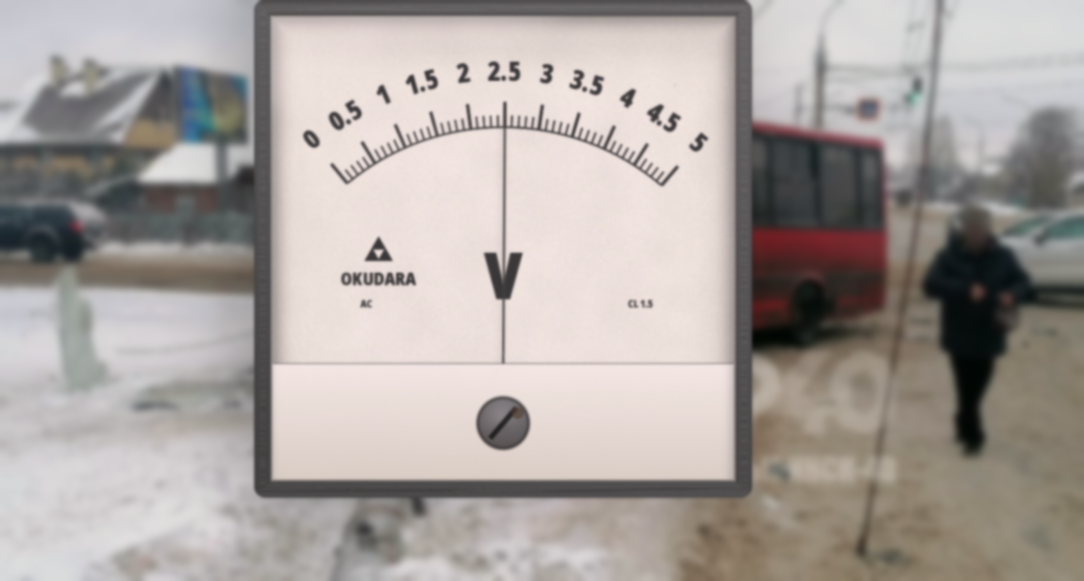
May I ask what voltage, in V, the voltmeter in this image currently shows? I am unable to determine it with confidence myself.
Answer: 2.5 V
